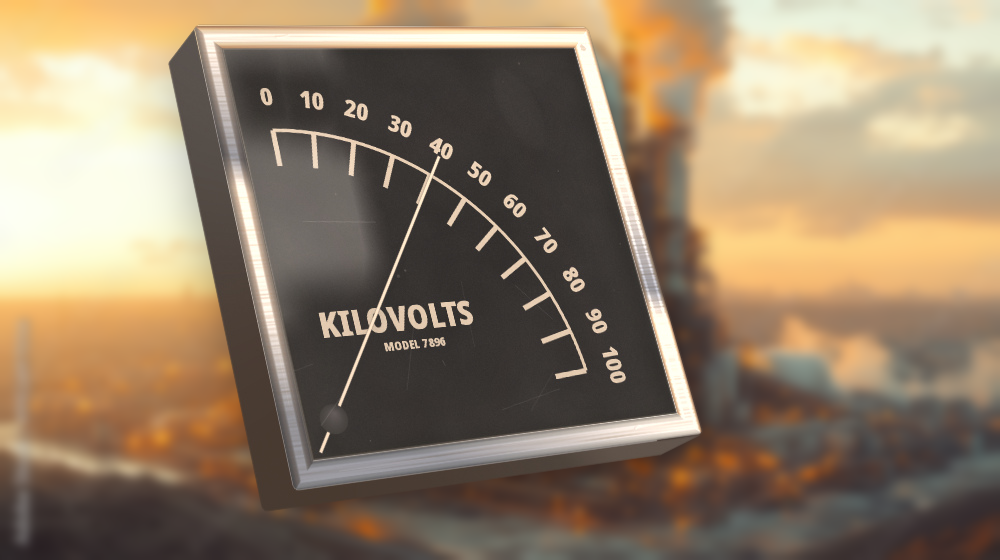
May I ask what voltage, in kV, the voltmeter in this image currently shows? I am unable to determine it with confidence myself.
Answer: 40 kV
